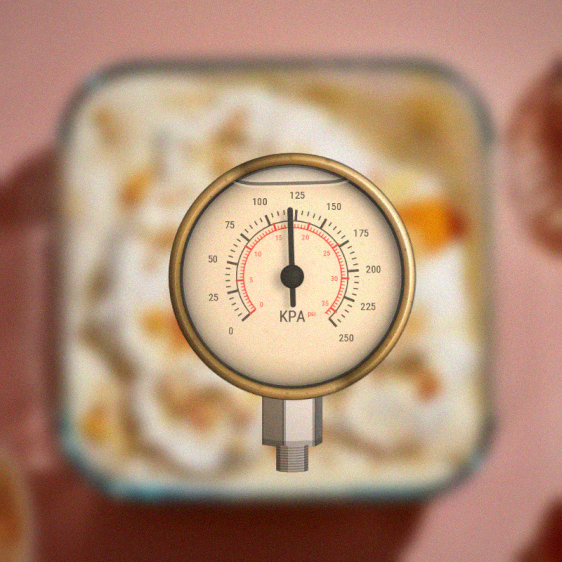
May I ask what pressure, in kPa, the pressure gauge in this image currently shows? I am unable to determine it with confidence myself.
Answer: 120 kPa
